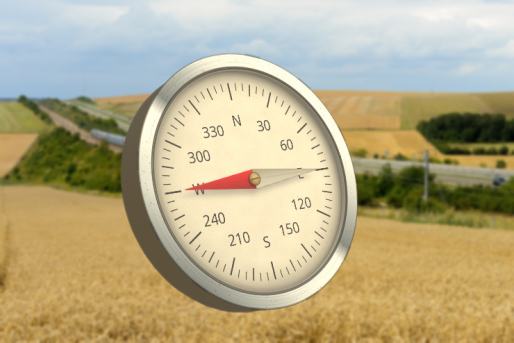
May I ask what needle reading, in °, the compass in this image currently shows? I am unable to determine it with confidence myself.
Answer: 270 °
